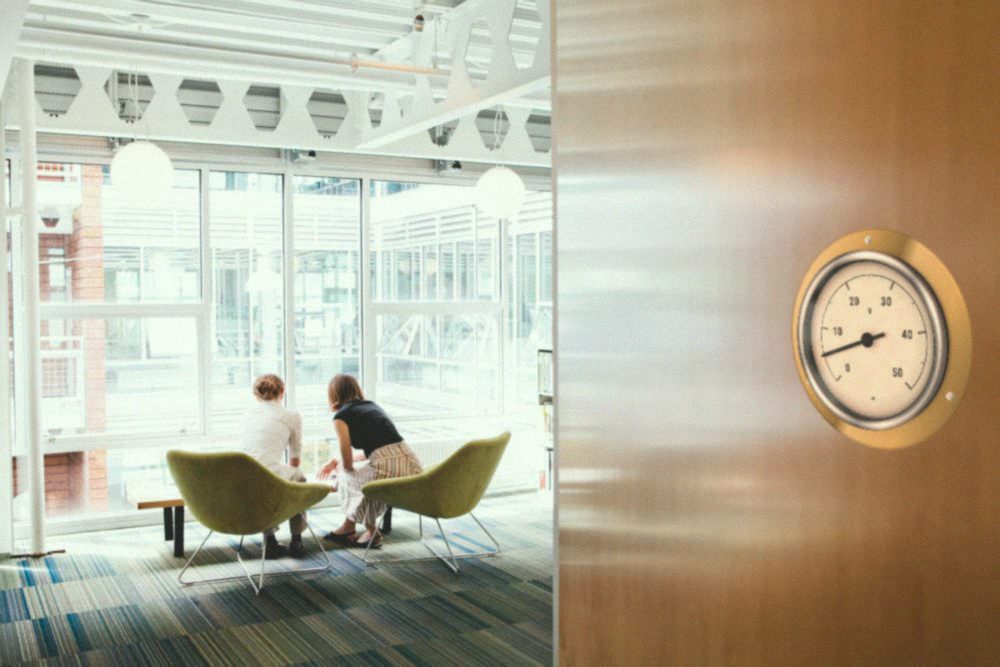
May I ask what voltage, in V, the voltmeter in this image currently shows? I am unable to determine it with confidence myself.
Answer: 5 V
